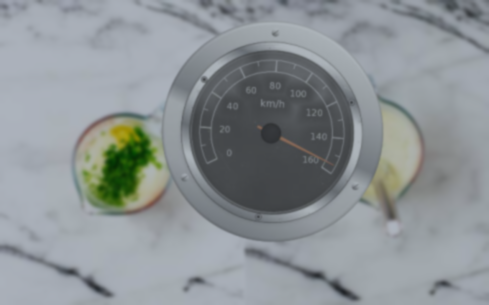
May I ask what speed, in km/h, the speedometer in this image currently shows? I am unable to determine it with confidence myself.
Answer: 155 km/h
